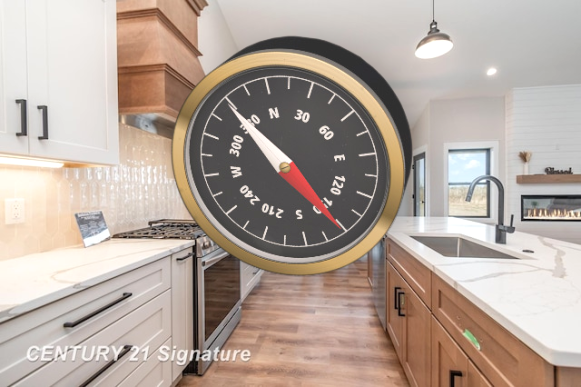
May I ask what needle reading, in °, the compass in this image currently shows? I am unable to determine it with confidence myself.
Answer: 150 °
